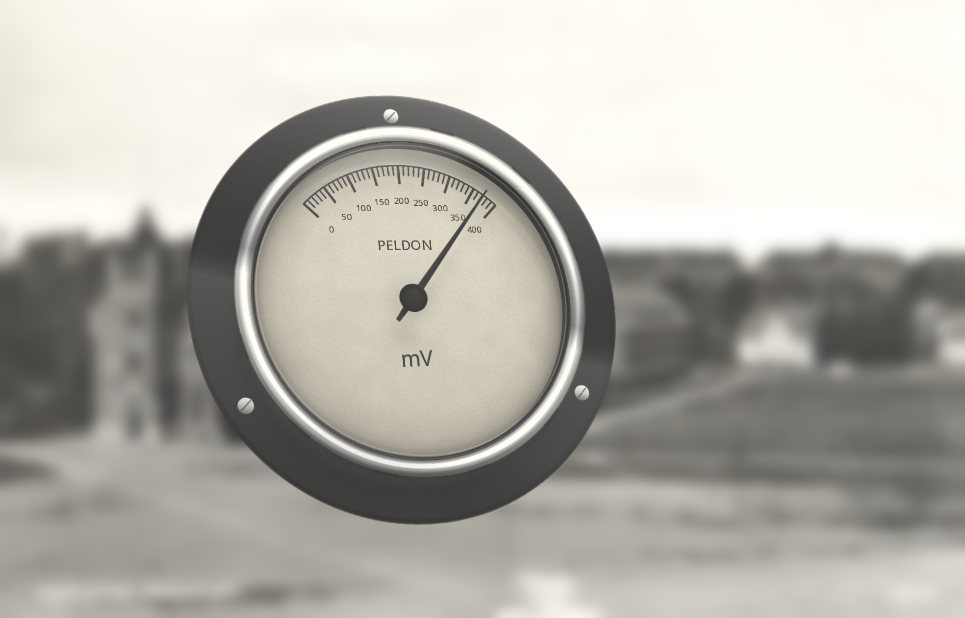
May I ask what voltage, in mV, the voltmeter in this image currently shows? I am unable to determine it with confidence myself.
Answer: 370 mV
